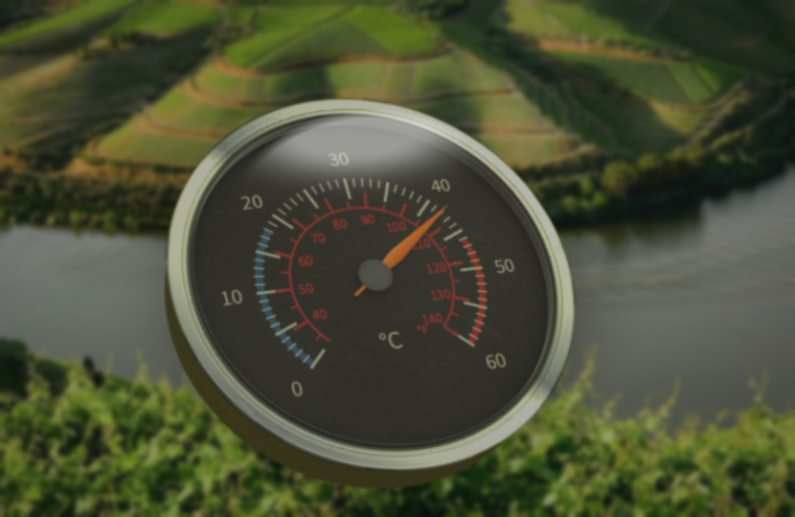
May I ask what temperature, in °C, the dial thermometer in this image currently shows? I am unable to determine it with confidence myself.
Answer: 42 °C
